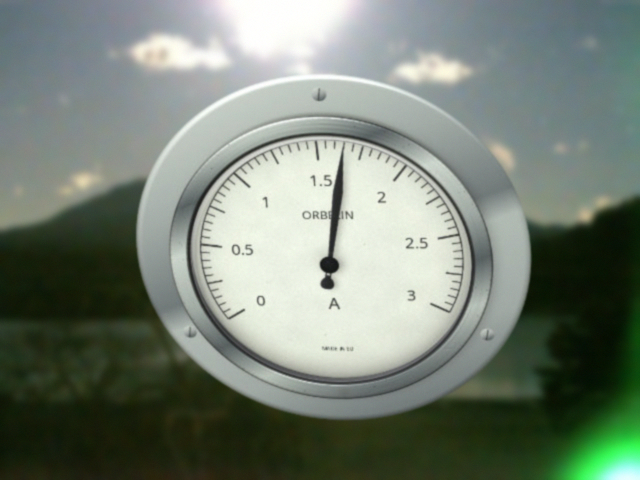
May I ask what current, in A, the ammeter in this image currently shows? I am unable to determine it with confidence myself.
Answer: 1.65 A
